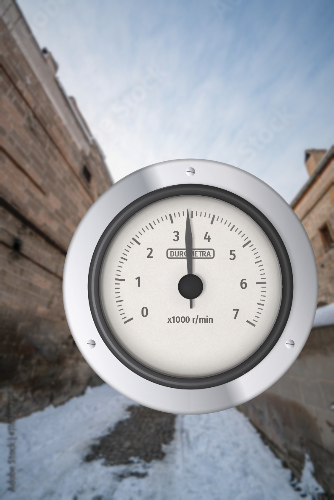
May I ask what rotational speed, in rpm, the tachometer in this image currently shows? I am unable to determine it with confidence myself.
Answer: 3400 rpm
